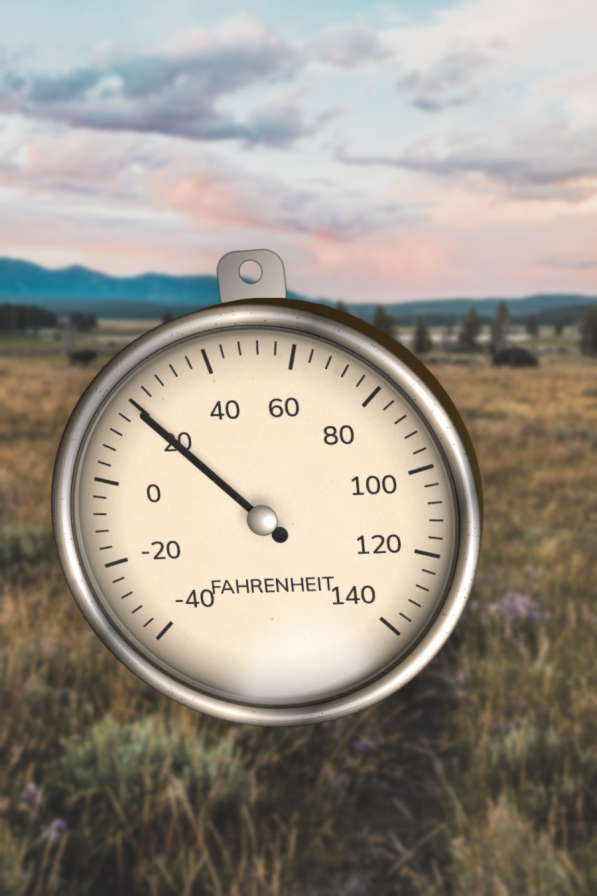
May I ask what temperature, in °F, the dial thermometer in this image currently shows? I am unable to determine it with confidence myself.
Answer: 20 °F
